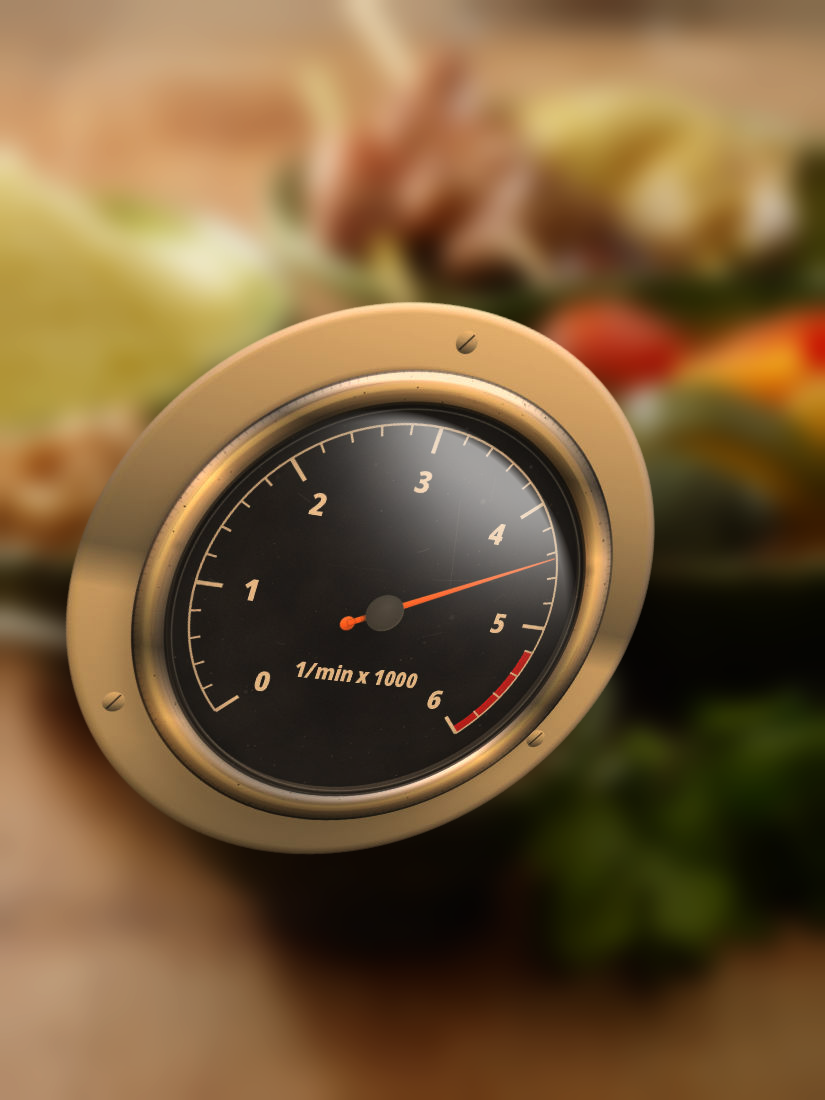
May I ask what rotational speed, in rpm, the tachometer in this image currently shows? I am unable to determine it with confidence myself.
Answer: 4400 rpm
